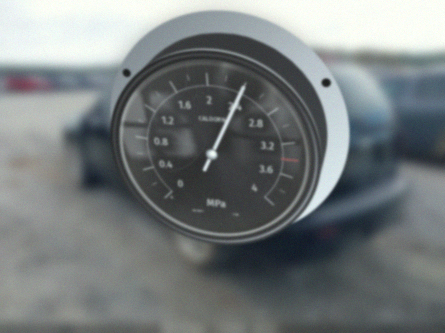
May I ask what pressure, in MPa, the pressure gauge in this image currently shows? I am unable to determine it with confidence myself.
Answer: 2.4 MPa
